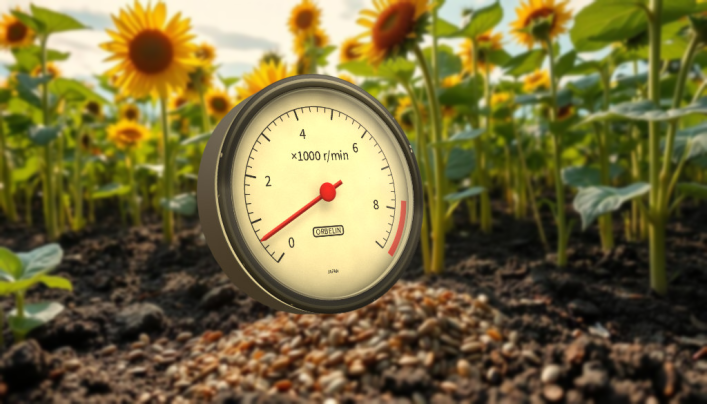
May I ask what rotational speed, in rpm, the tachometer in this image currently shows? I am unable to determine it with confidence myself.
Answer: 600 rpm
